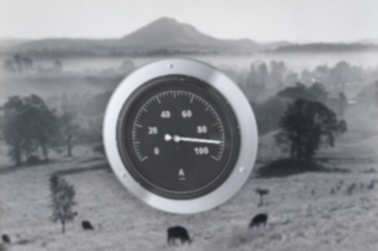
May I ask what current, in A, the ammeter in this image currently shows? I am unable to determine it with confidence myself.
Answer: 90 A
